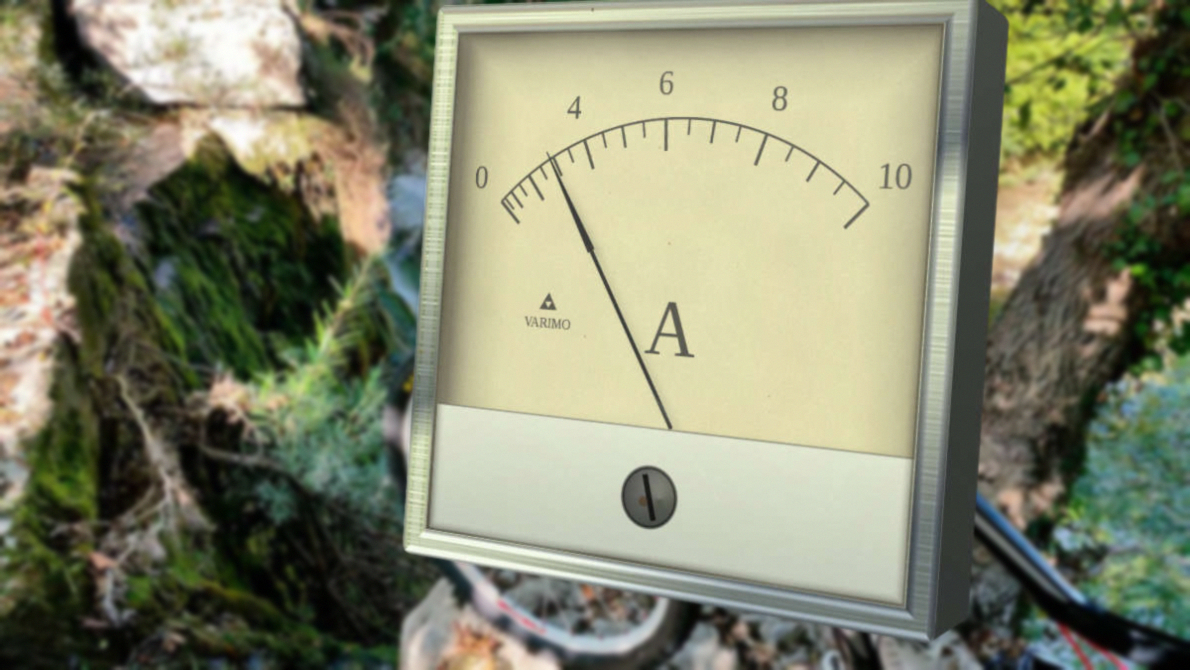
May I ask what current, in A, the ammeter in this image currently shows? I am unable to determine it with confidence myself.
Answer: 3 A
